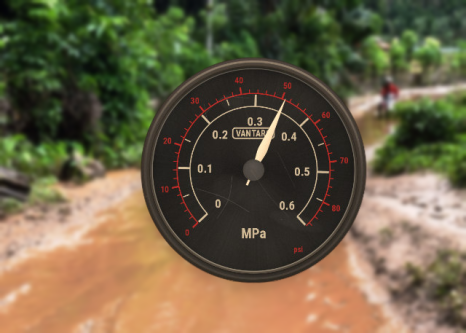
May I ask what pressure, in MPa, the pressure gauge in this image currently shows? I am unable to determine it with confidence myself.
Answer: 0.35 MPa
